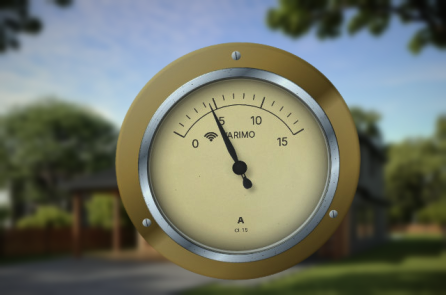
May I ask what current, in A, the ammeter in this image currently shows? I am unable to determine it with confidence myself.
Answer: 4.5 A
